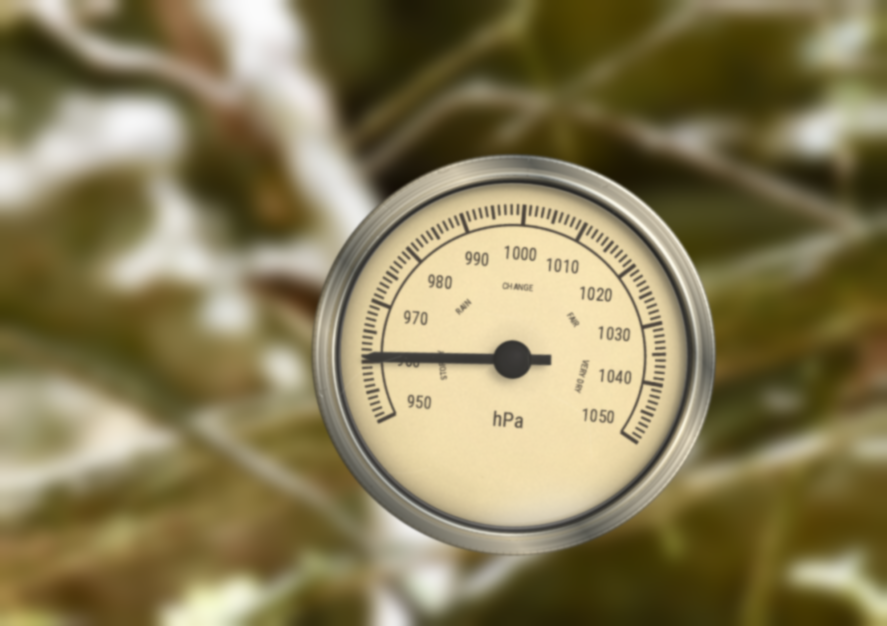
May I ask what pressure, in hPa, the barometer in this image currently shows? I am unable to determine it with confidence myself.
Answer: 961 hPa
